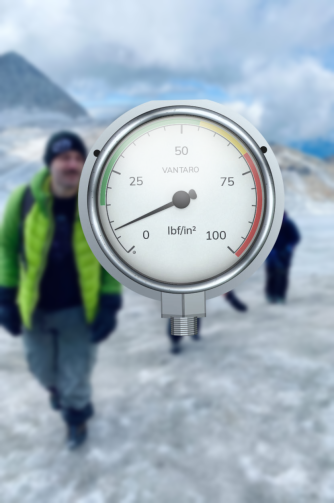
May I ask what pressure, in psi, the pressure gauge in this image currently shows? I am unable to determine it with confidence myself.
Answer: 7.5 psi
